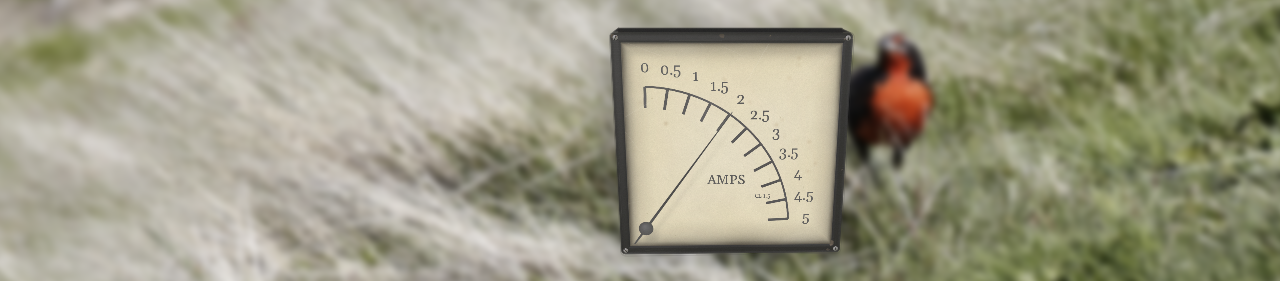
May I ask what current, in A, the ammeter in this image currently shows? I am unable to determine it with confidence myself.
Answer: 2 A
